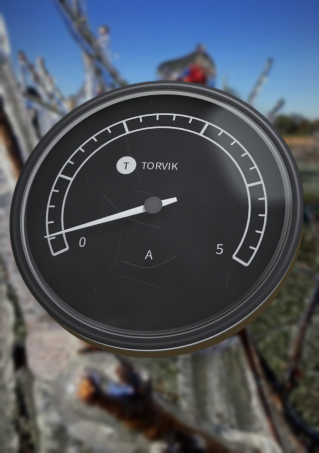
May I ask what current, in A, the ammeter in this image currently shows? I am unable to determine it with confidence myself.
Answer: 0.2 A
